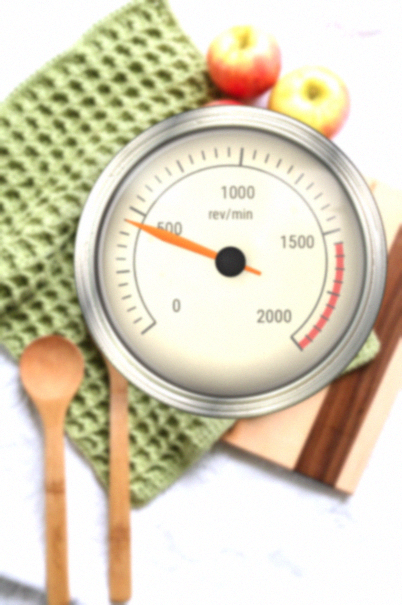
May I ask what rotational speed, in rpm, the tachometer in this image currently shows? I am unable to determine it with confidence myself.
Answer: 450 rpm
